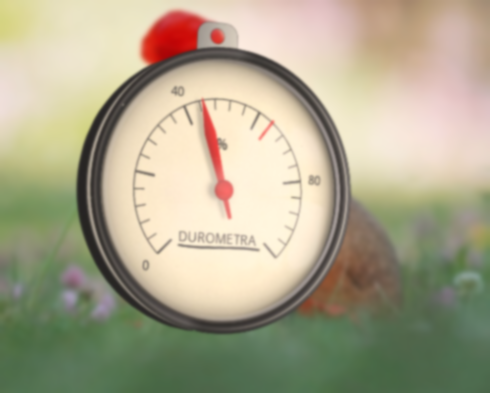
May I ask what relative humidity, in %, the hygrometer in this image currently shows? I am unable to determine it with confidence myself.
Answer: 44 %
